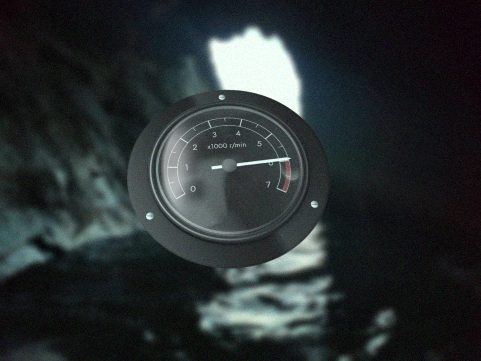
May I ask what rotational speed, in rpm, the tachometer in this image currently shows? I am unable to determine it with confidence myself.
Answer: 6000 rpm
